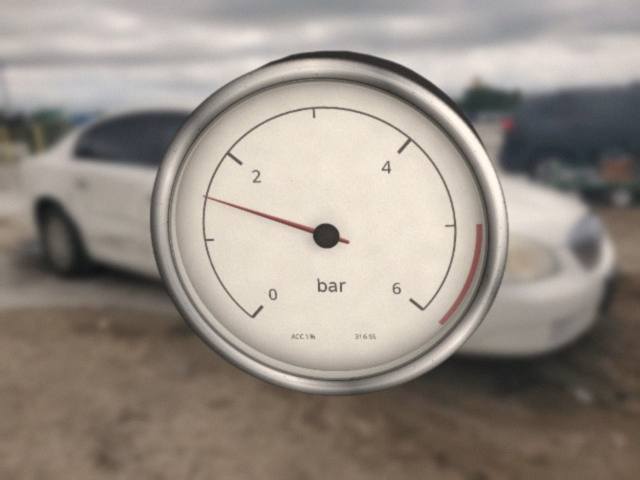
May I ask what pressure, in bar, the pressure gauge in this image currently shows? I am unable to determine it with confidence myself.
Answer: 1.5 bar
